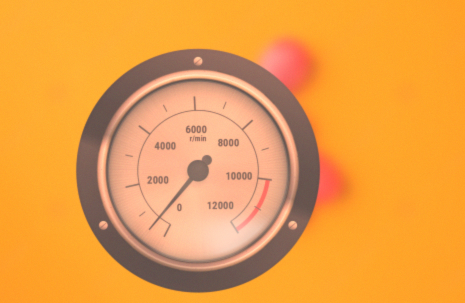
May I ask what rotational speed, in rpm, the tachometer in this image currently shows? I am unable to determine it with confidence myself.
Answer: 500 rpm
